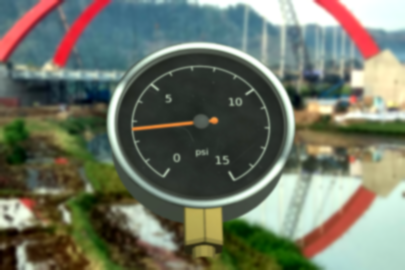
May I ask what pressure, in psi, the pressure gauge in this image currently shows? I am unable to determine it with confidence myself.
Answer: 2.5 psi
